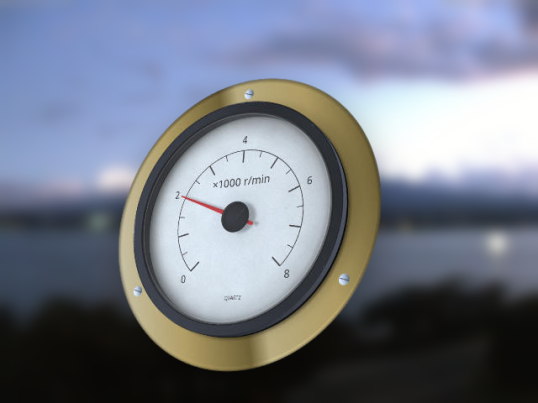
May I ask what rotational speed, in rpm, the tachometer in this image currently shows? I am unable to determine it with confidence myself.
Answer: 2000 rpm
